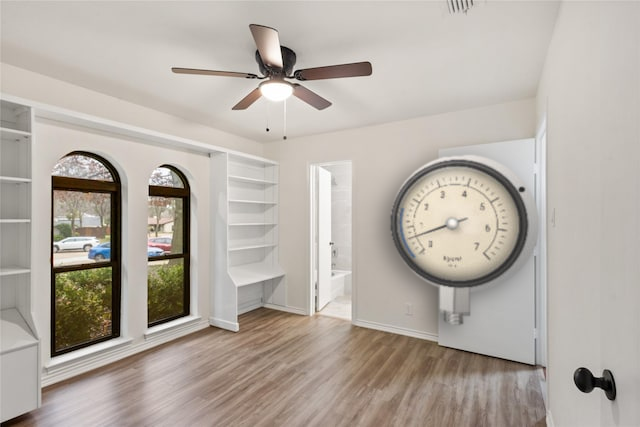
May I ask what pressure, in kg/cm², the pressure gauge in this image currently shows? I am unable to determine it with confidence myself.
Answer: 0.6 kg/cm²
